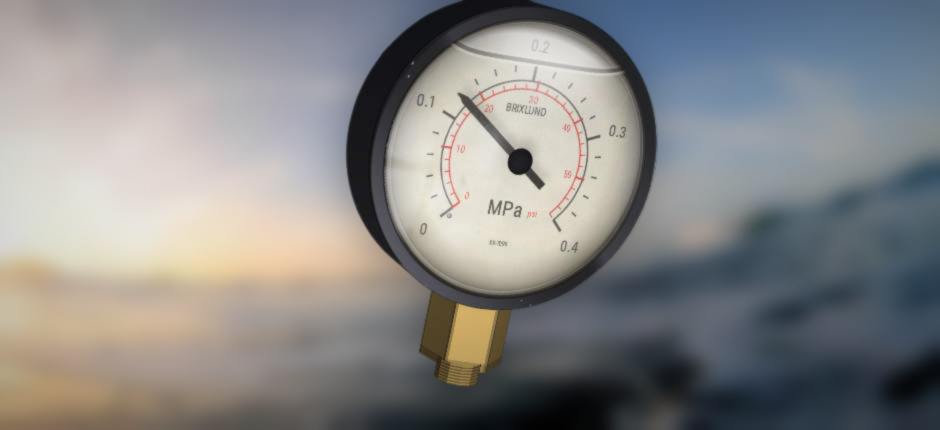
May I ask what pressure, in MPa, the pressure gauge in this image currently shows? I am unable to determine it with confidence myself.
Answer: 0.12 MPa
